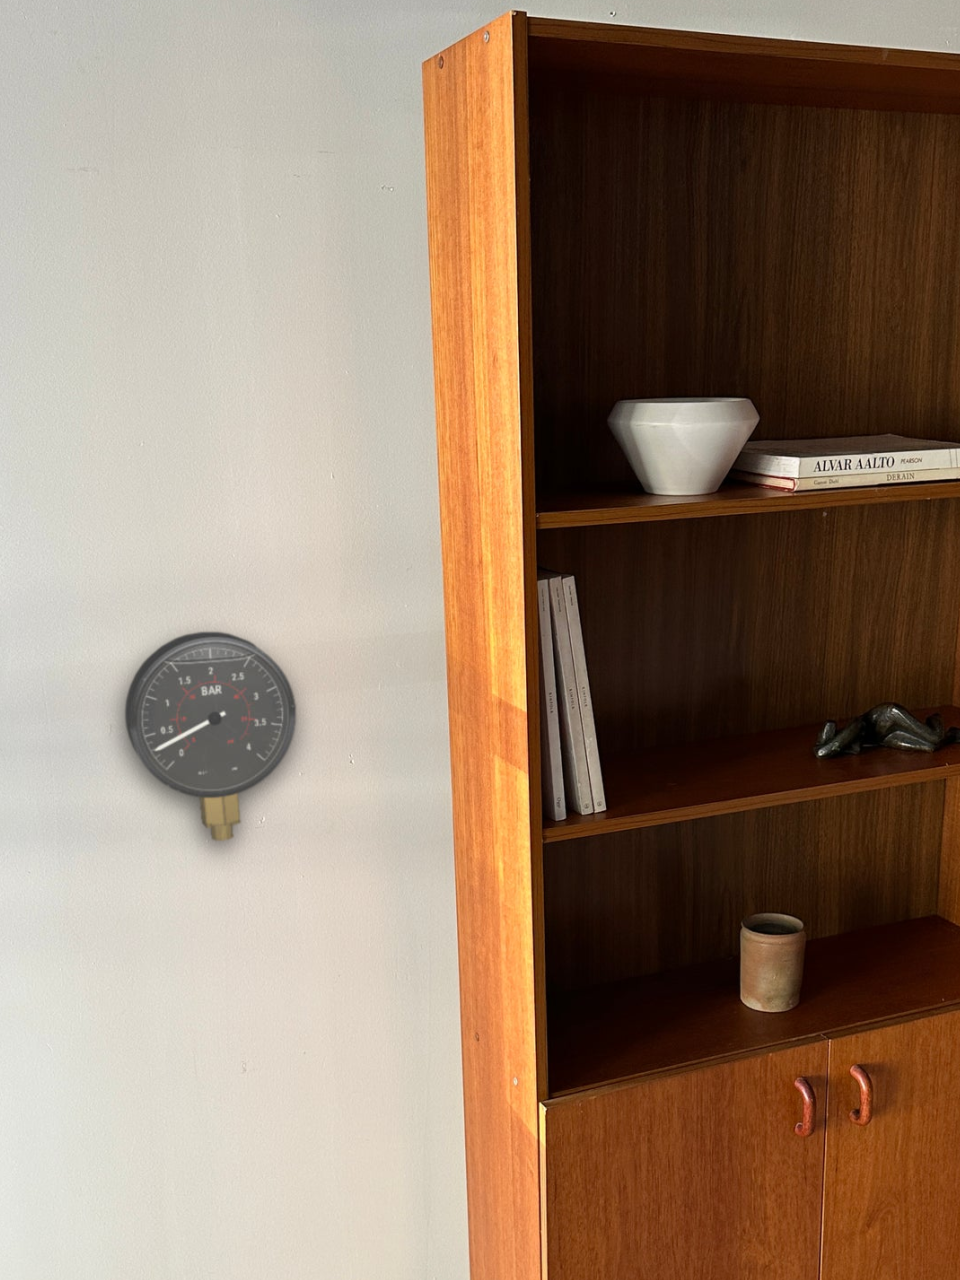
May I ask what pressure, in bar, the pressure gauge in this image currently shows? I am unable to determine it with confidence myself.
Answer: 0.3 bar
